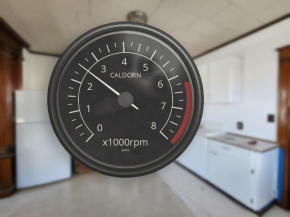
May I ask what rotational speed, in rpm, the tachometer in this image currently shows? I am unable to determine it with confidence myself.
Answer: 2500 rpm
